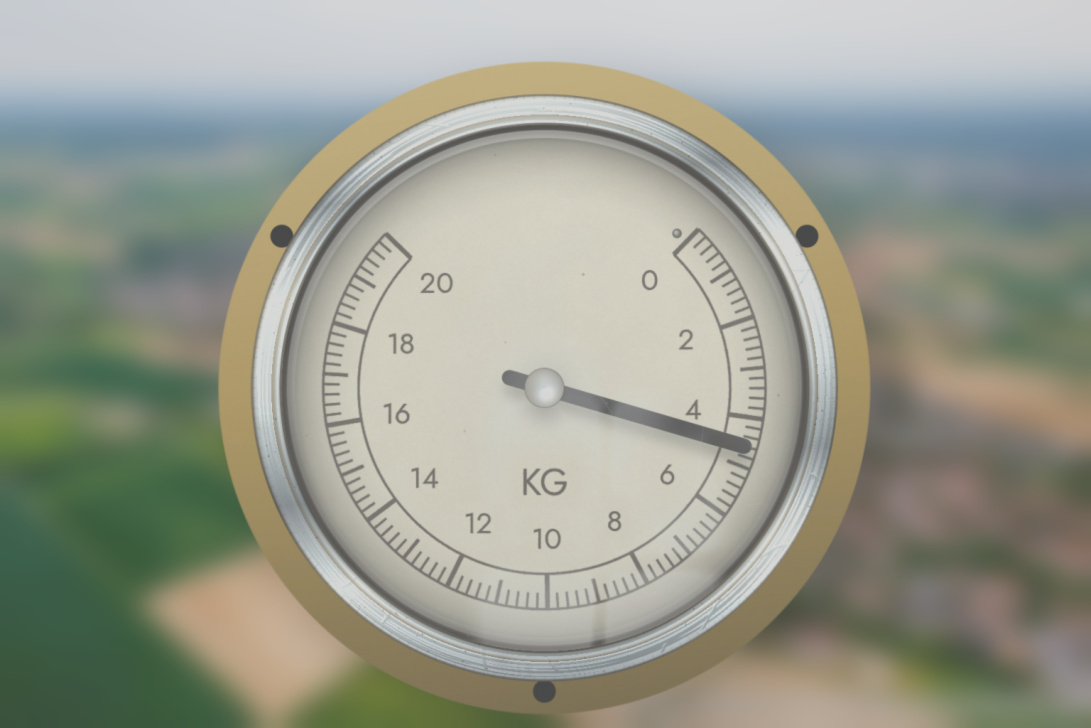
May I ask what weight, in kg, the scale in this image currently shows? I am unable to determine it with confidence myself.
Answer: 4.6 kg
